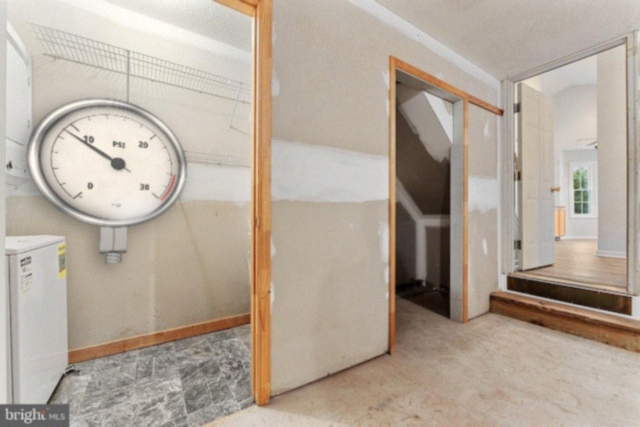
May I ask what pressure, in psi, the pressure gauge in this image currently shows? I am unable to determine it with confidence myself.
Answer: 9 psi
